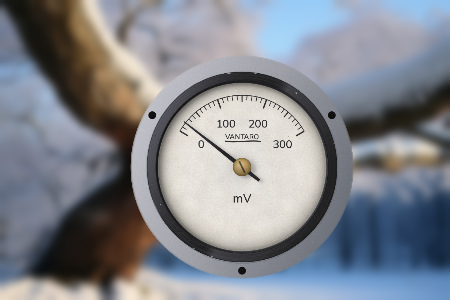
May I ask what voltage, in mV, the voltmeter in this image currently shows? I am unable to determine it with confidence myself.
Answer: 20 mV
